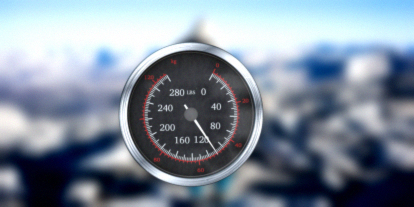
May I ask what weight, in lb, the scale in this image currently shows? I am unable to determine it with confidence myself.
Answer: 110 lb
